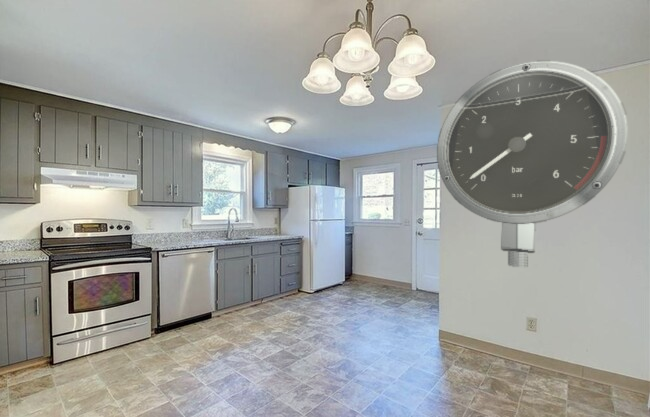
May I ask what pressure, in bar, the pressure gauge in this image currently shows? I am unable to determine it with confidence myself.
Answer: 0.2 bar
